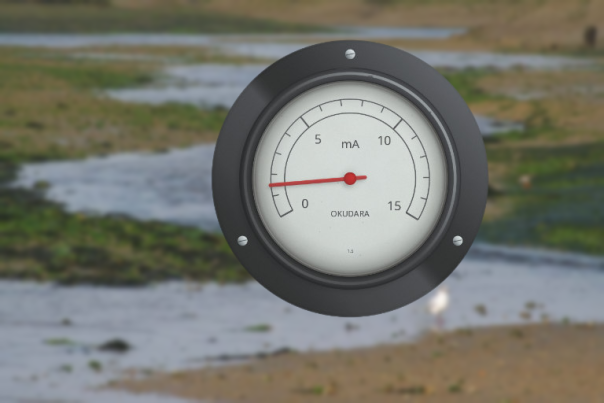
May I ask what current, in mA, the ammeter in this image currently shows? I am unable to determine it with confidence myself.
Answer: 1.5 mA
